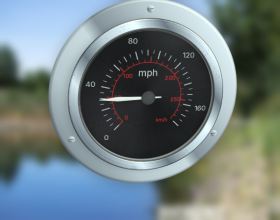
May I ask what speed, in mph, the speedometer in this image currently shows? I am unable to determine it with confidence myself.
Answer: 30 mph
